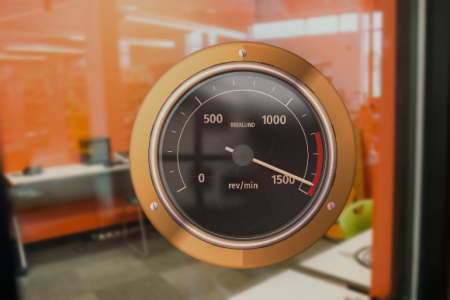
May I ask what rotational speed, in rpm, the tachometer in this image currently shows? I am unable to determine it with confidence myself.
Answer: 1450 rpm
